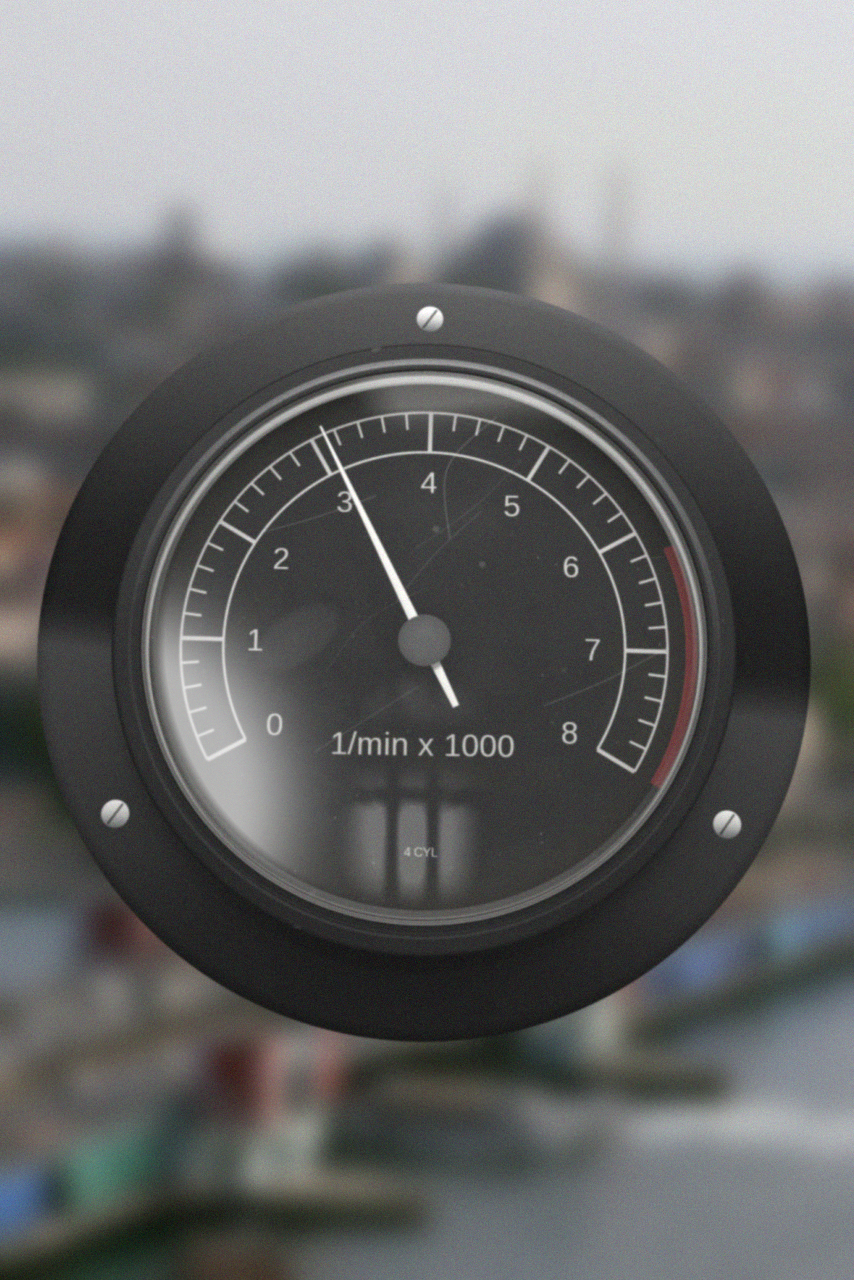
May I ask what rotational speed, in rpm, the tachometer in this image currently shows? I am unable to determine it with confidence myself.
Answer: 3100 rpm
